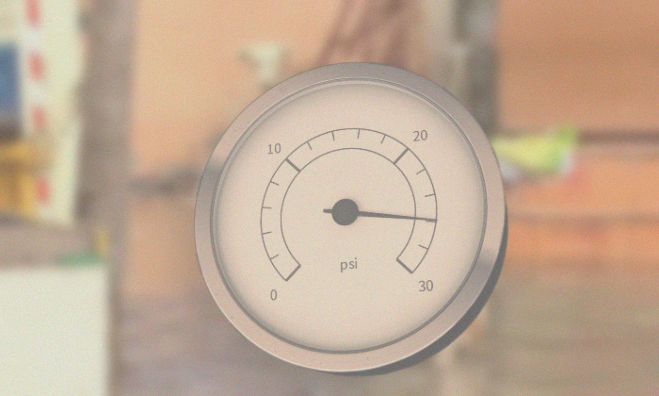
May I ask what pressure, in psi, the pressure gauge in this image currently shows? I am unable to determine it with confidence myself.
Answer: 26 psi
